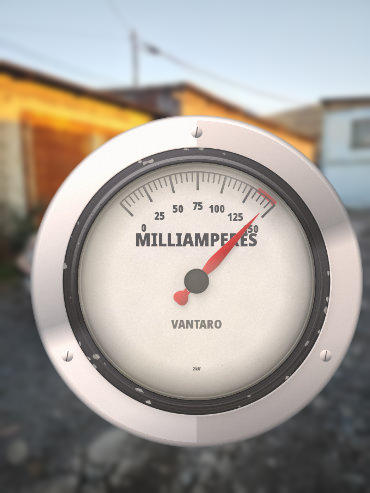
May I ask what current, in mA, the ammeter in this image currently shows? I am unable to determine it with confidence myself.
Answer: 145 mA
